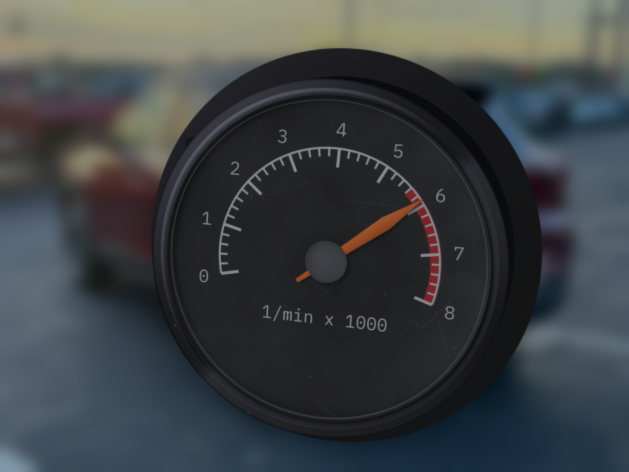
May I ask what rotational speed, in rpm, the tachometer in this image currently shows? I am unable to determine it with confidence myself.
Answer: 5900 rpm
